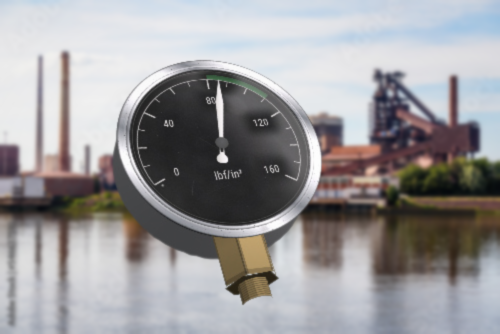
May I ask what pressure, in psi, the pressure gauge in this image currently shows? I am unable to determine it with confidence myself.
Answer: 85 psi
